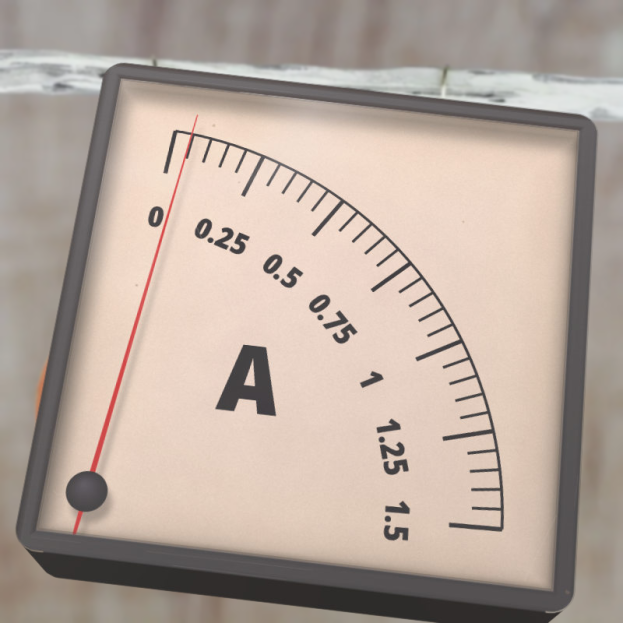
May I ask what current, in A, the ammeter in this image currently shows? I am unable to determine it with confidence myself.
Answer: 0.05 A
